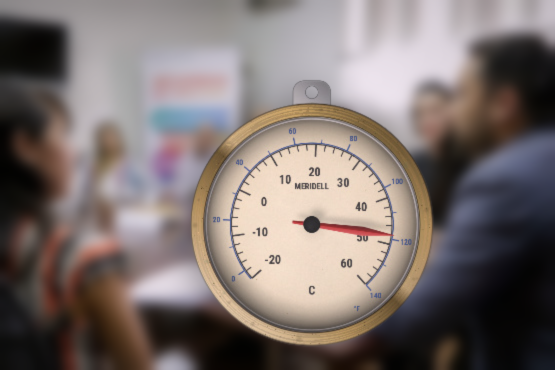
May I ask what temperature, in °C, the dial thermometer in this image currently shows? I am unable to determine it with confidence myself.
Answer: 48 °C
